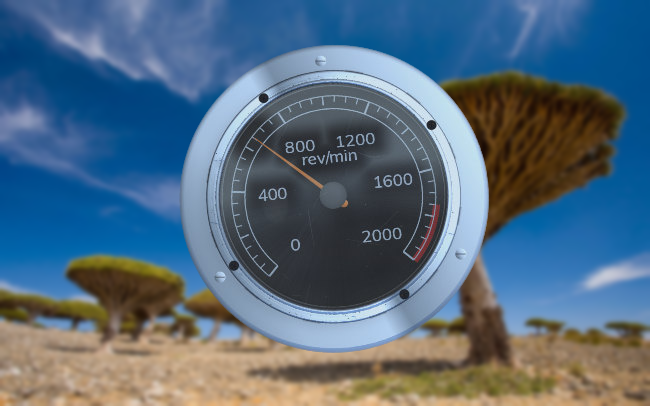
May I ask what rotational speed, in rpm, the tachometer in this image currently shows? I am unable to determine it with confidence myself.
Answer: 650 rpm
